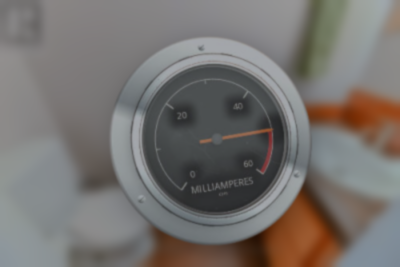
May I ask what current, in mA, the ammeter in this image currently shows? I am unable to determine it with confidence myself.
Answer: 50 mA
